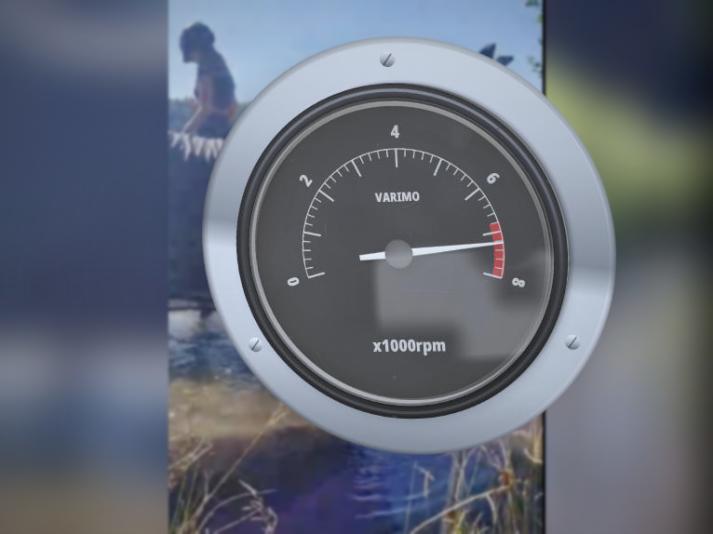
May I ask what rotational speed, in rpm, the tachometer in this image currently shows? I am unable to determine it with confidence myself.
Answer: 7200 rpm
